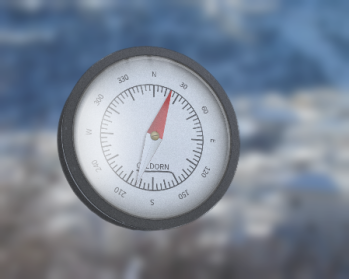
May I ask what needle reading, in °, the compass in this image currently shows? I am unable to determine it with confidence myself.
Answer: 20 °
